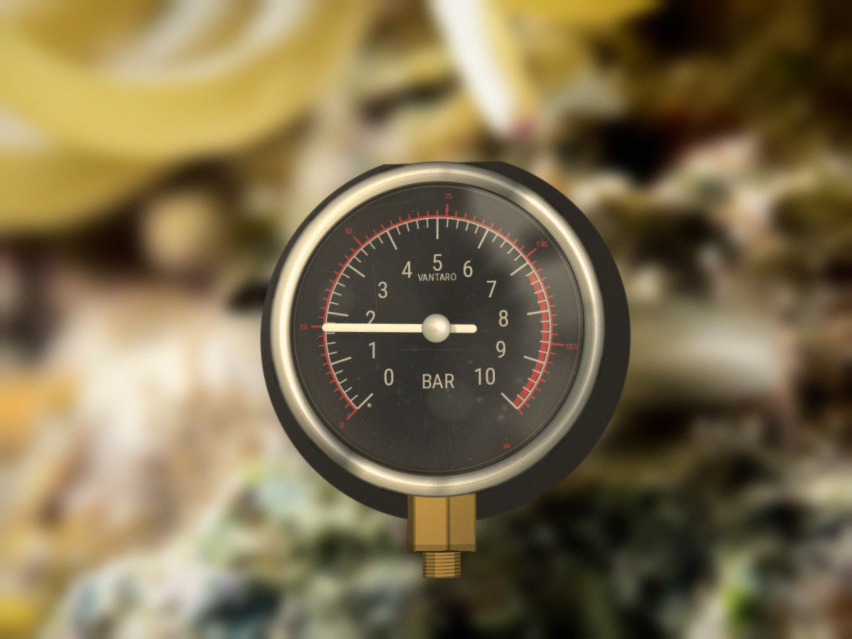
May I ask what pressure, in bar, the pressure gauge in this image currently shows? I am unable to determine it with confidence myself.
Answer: 1.7 bar
